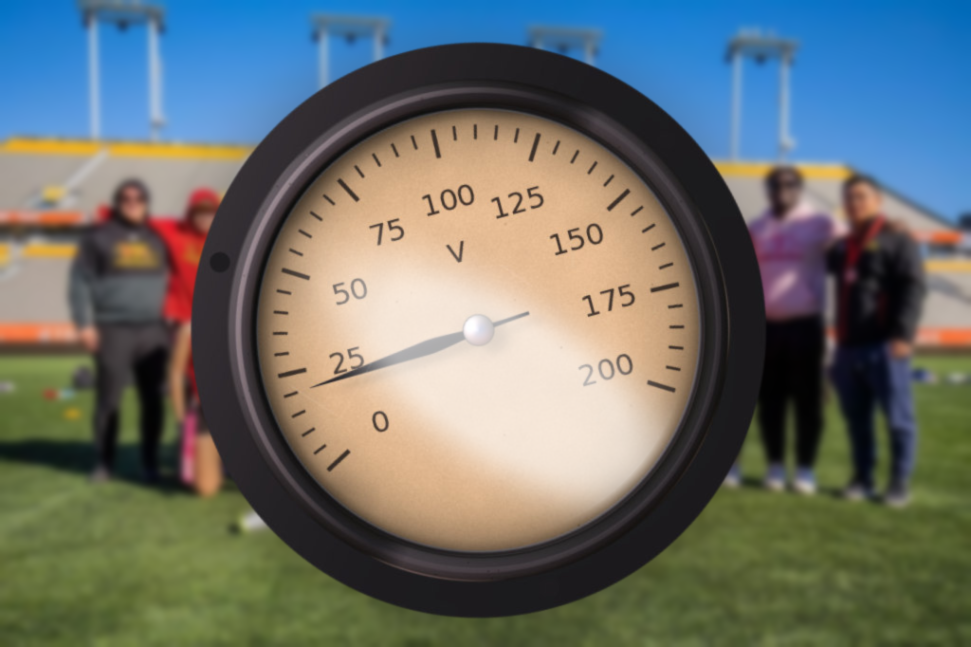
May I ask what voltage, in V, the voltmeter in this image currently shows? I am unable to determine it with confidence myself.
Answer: 20 V
